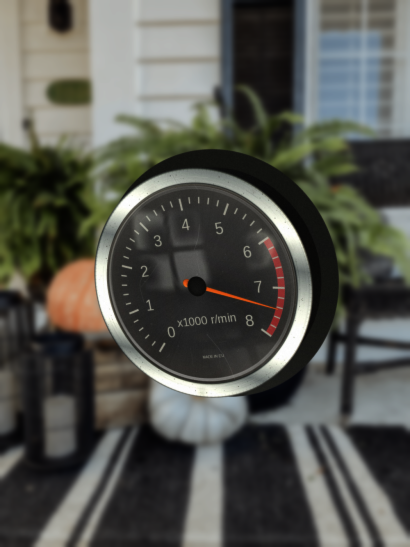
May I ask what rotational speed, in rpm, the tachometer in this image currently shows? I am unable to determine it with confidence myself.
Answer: 7400 rpm
